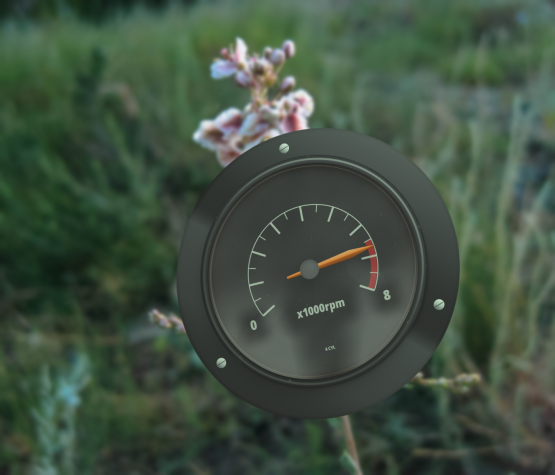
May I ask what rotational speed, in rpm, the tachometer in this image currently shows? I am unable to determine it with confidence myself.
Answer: 6750 rpm
